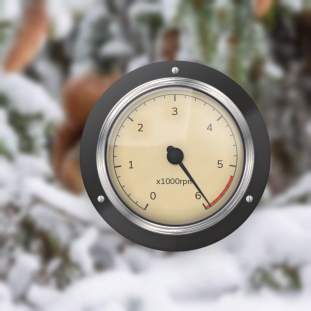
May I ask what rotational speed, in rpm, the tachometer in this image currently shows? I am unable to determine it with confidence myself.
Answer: 5900 rpm
